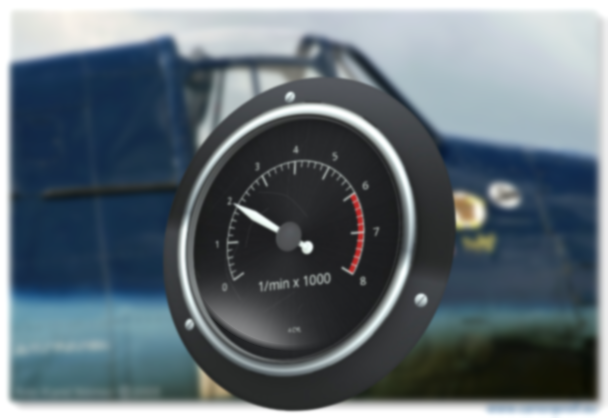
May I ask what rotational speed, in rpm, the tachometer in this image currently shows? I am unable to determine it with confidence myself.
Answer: 2000 rpm
